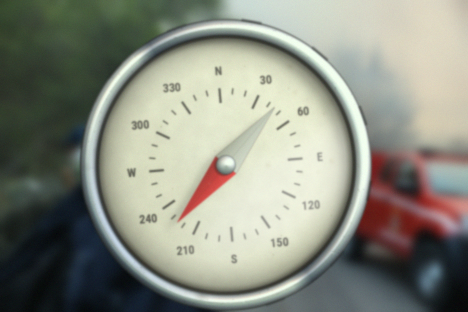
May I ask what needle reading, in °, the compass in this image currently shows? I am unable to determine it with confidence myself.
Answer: 225 °
